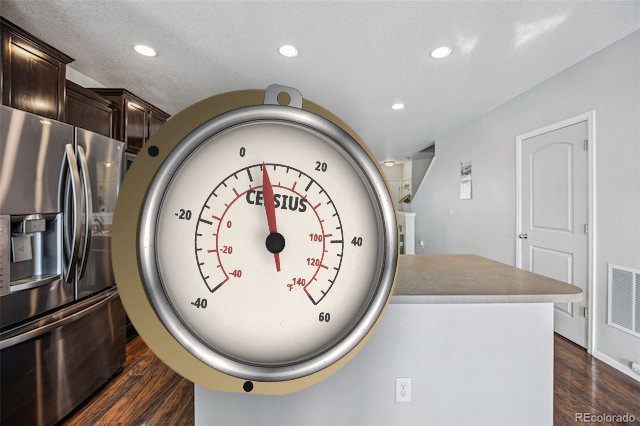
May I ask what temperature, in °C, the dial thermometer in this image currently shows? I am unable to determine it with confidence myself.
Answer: 4 °C
